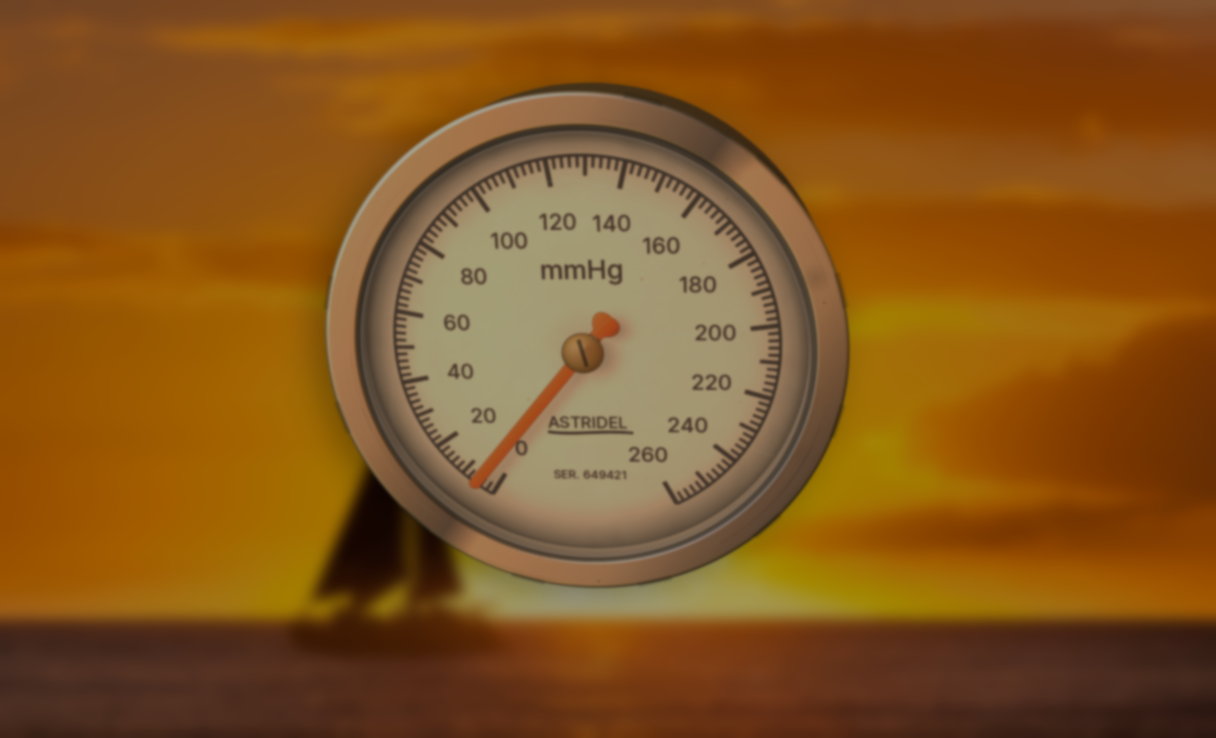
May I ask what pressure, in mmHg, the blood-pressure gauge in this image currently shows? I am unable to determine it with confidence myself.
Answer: 6 mmHg
